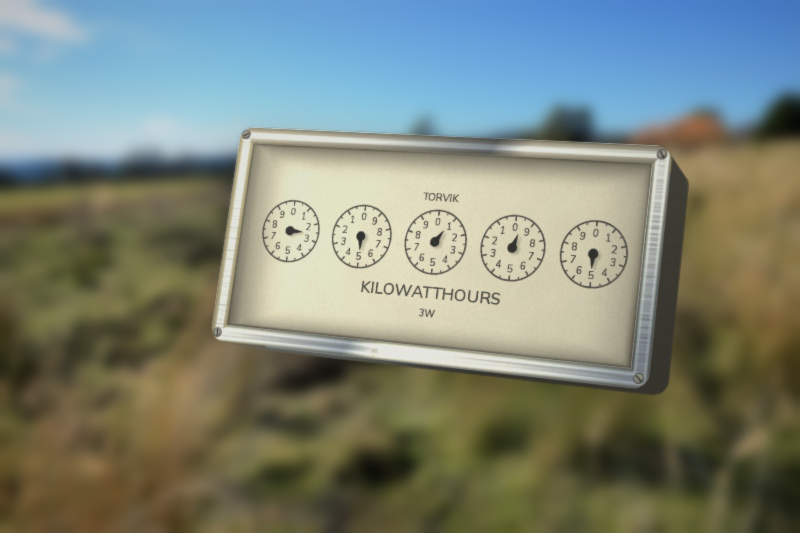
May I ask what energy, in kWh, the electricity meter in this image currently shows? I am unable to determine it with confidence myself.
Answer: 25095 kWh
